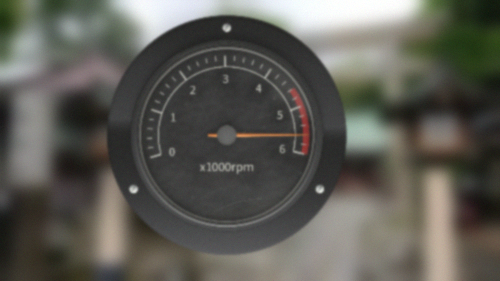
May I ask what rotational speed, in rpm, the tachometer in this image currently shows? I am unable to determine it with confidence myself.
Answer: 5600 rpm
